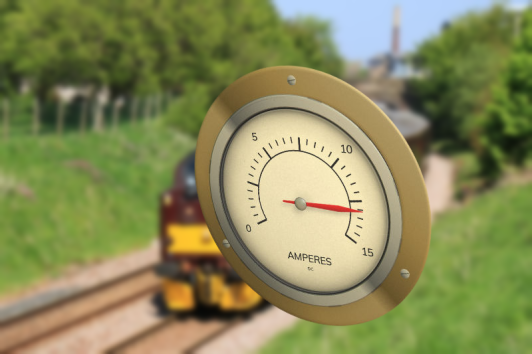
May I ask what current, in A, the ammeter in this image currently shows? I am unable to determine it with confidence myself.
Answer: 13 A
